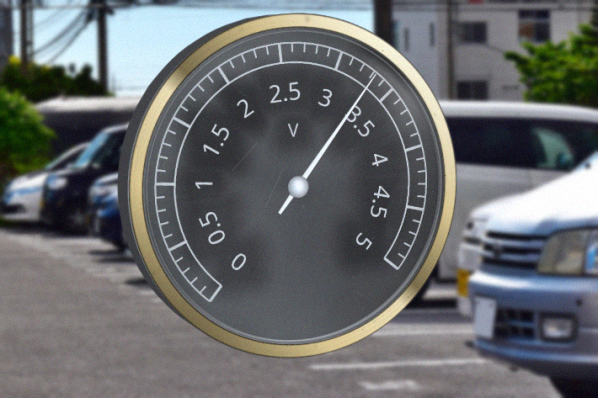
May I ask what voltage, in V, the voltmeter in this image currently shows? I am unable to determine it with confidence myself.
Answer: 3.3 V
